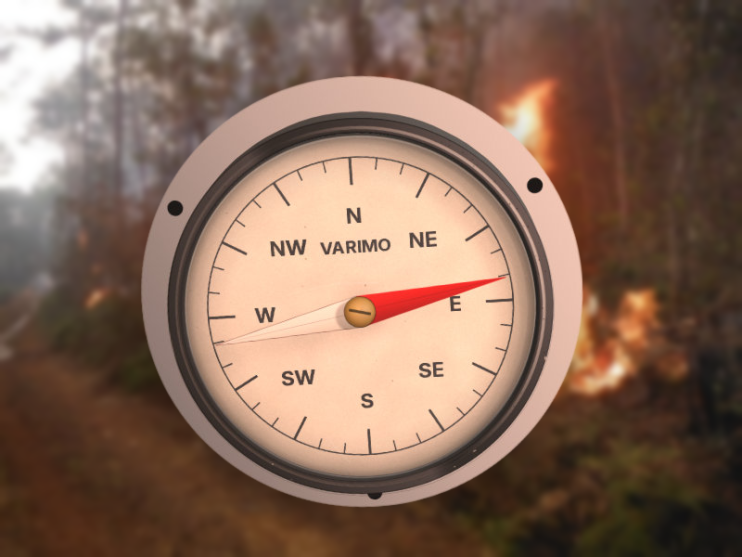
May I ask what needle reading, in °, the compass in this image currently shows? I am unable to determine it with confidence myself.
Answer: 80 °
